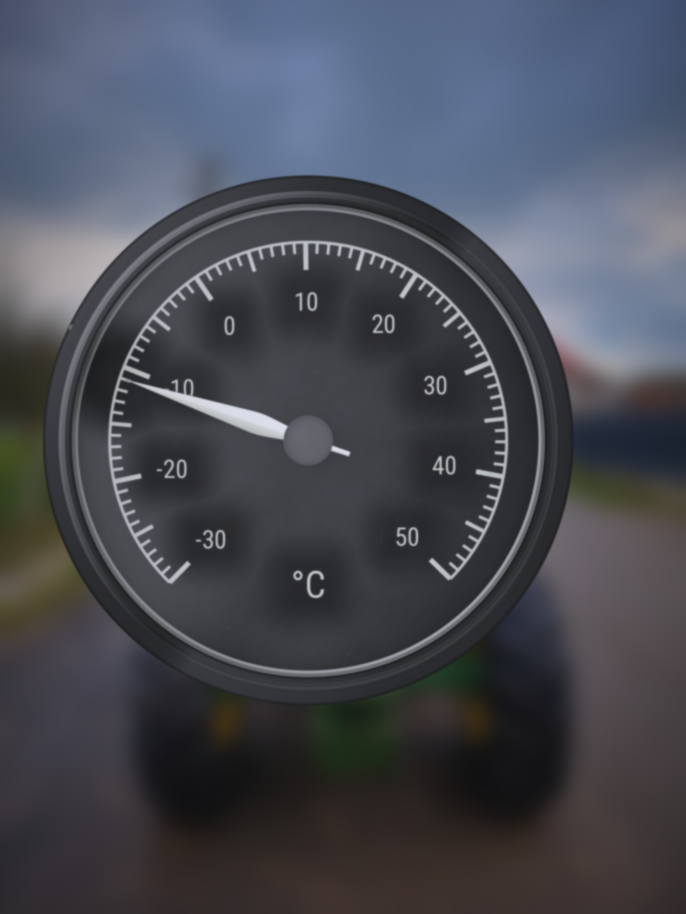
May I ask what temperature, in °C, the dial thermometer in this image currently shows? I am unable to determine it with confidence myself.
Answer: -11 °C
